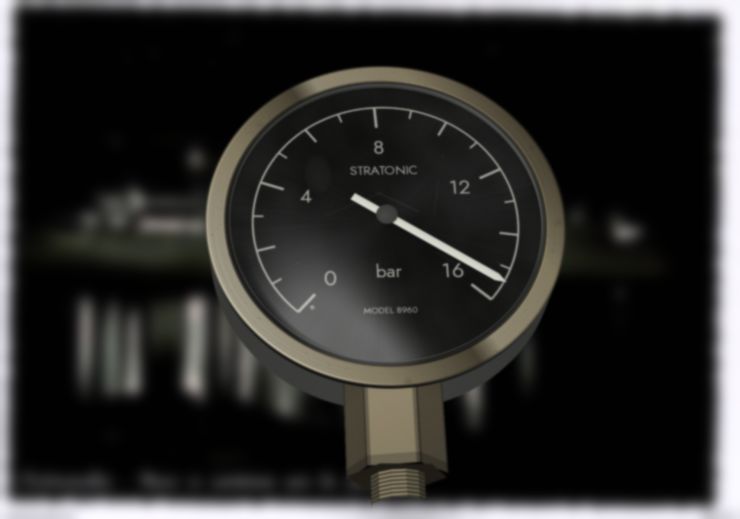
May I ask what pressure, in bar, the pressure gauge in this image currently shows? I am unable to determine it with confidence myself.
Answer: 15.5 bar
